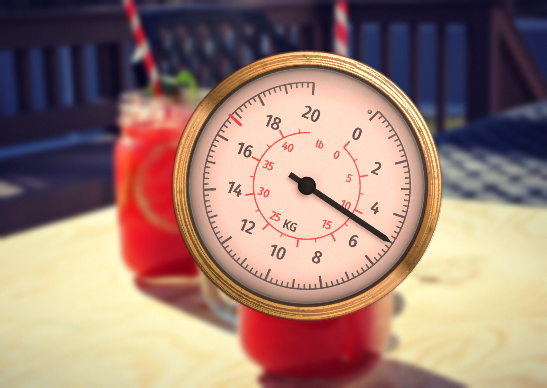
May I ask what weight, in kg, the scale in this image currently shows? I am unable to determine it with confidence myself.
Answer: 5 kg
